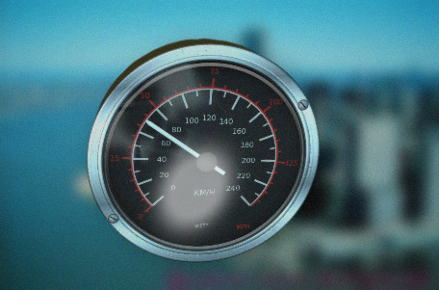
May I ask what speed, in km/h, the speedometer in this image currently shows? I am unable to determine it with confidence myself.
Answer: 70 km/h
